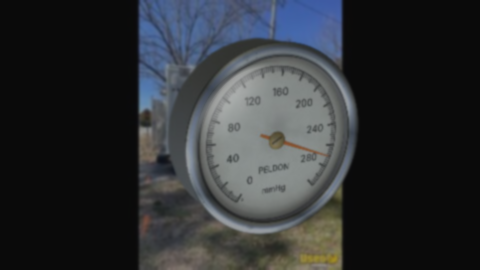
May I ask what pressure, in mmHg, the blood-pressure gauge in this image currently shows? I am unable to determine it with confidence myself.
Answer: 270 mmHg
